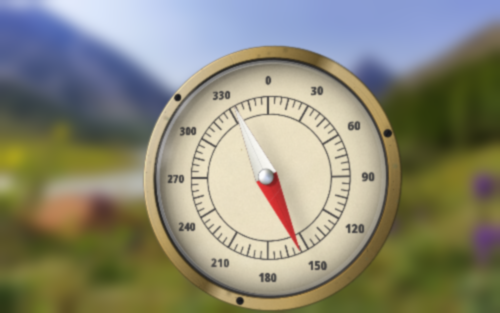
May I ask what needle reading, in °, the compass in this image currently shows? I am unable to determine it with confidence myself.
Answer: 155 °
